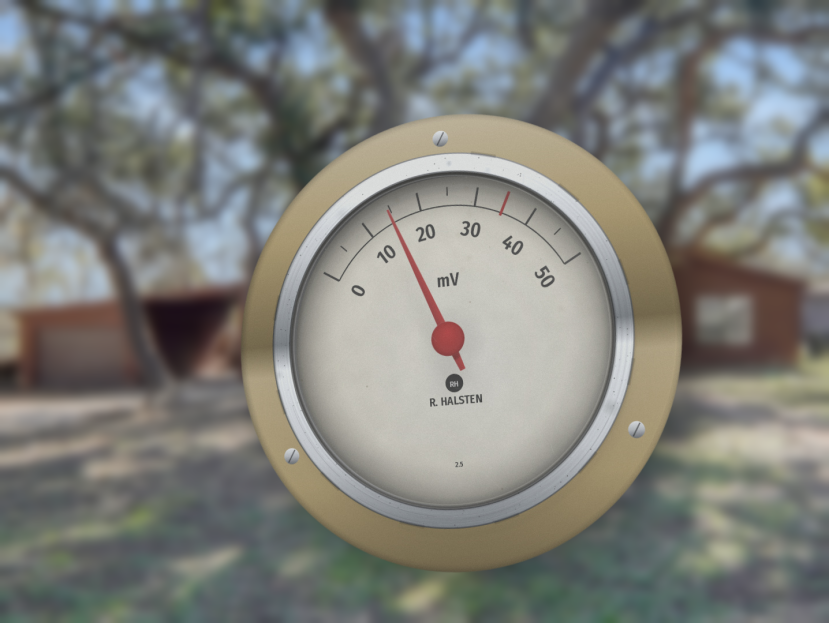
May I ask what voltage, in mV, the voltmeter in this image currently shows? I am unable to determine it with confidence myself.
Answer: 15 mV
